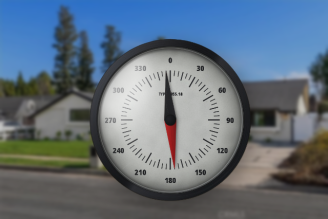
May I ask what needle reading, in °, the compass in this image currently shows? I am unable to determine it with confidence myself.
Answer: 175 °
